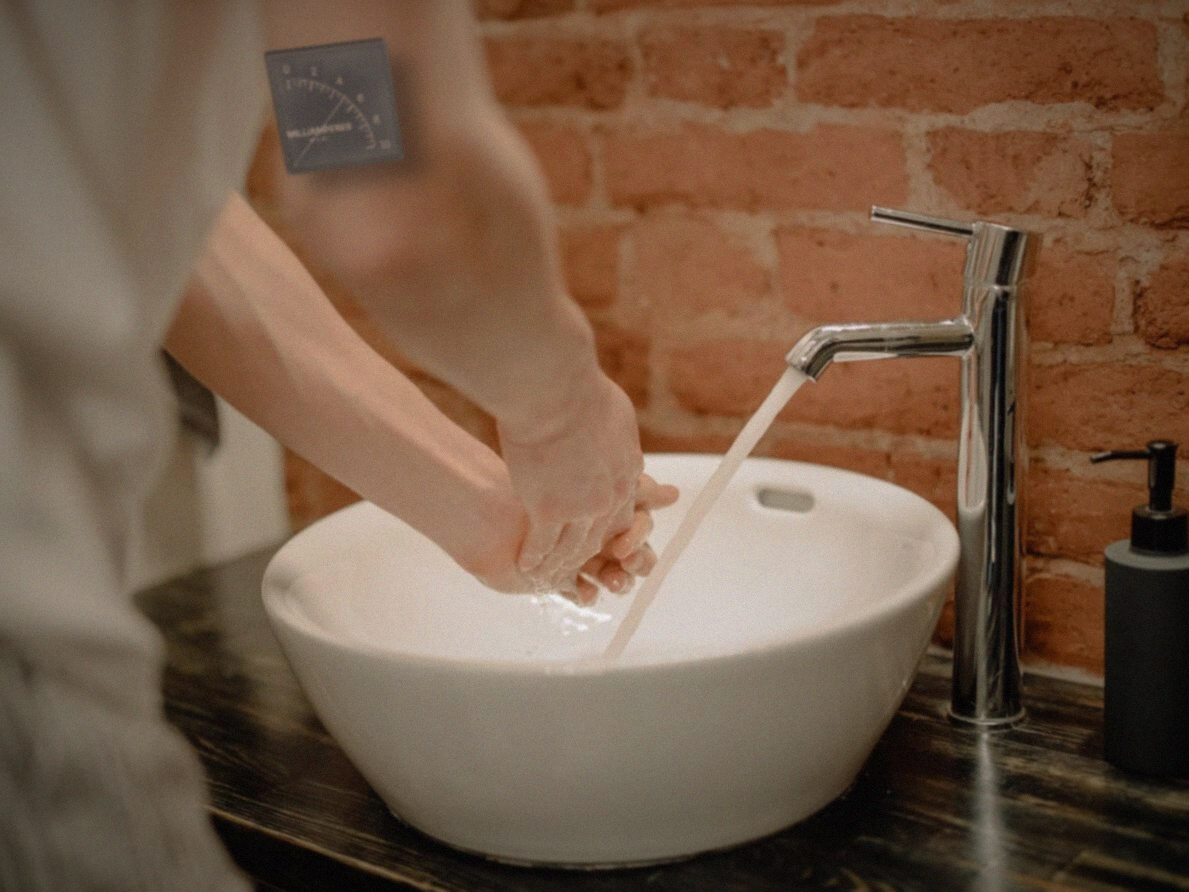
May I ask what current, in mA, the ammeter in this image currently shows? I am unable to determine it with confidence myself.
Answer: 5 mA
